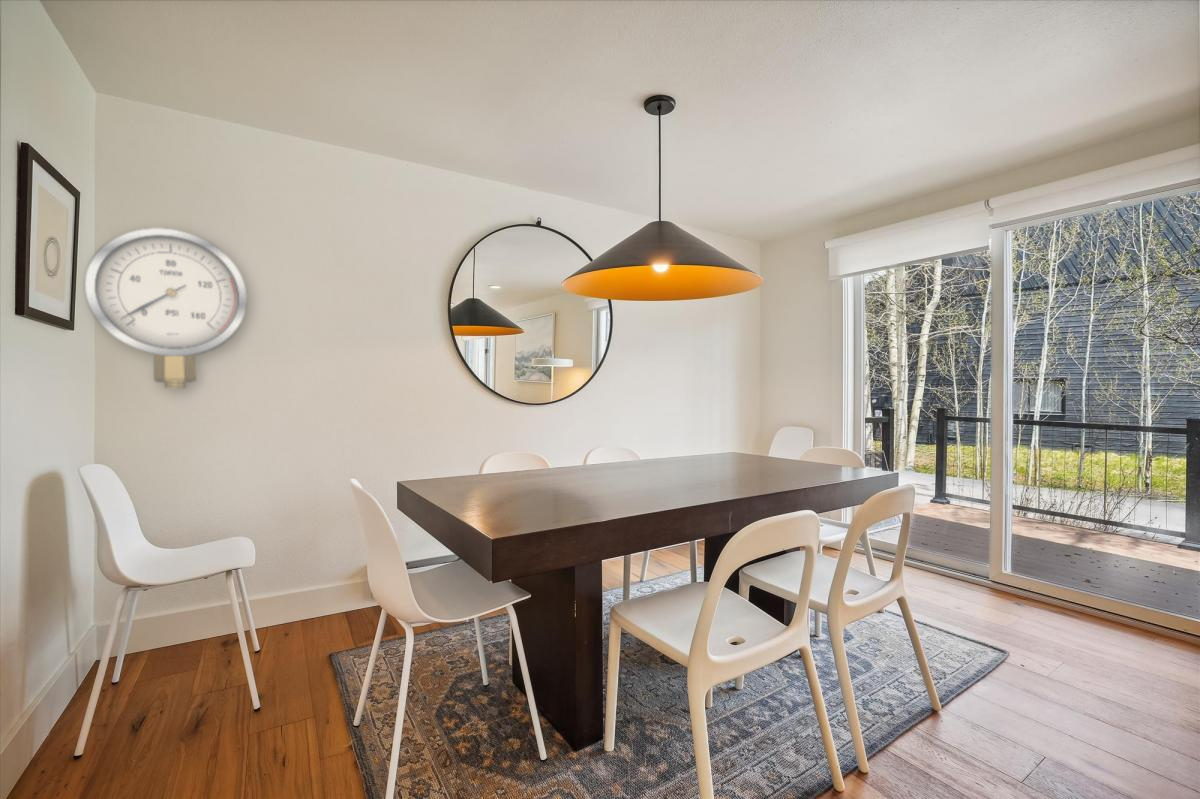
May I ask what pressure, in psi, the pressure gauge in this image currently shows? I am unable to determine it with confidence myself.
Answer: 5 psi
